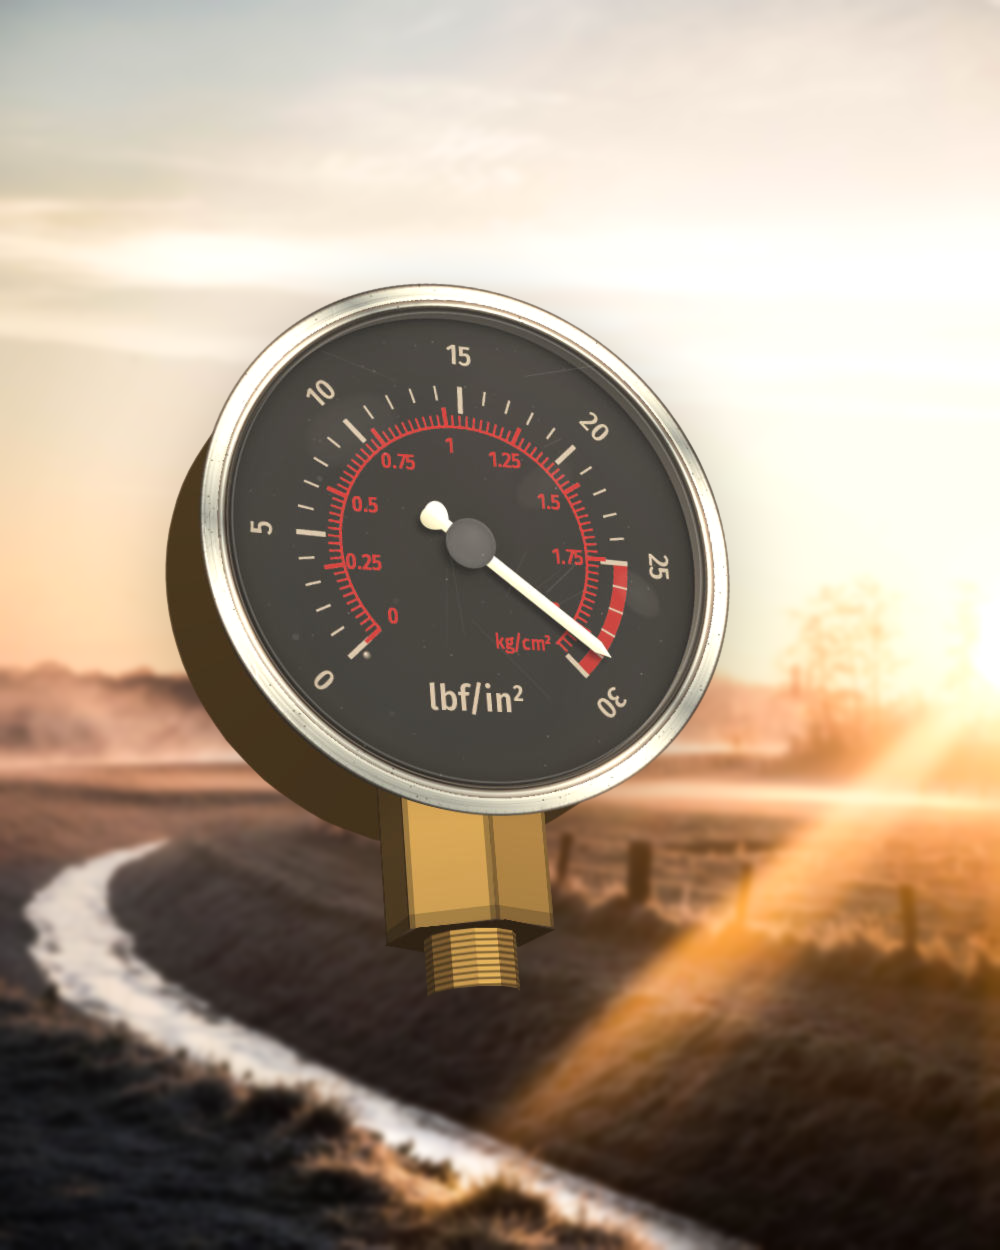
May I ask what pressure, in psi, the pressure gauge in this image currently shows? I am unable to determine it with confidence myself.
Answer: 29 psi
